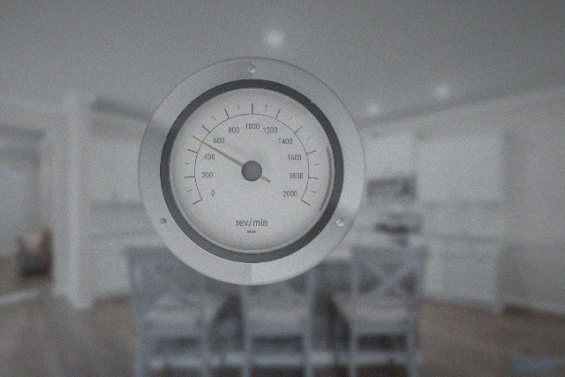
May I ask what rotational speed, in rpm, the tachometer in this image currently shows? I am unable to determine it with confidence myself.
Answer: 500 rpm
